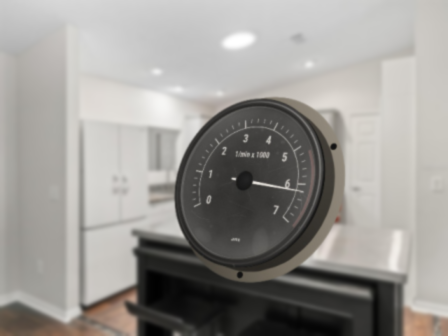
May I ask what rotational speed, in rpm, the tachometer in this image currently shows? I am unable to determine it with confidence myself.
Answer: 6200 rpm
